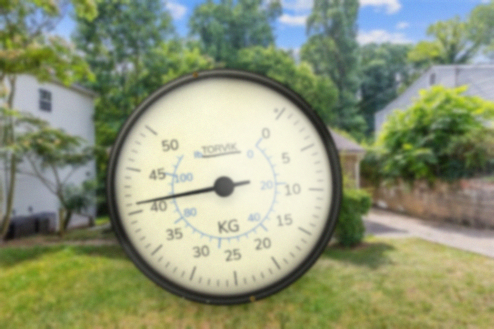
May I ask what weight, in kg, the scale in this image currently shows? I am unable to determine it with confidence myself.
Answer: 41 kg
